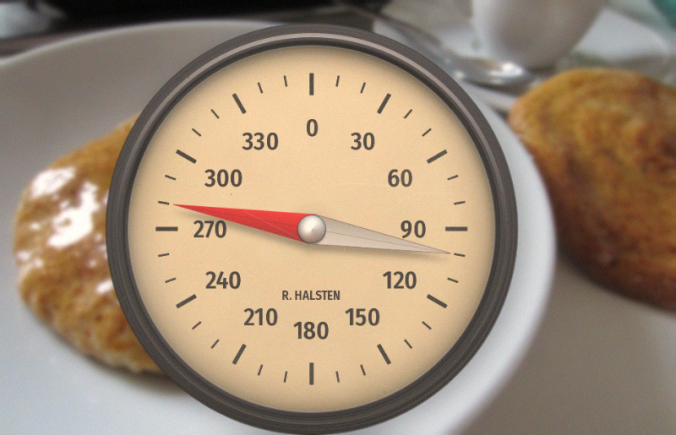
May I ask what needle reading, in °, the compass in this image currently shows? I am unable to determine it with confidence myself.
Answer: 280 °
